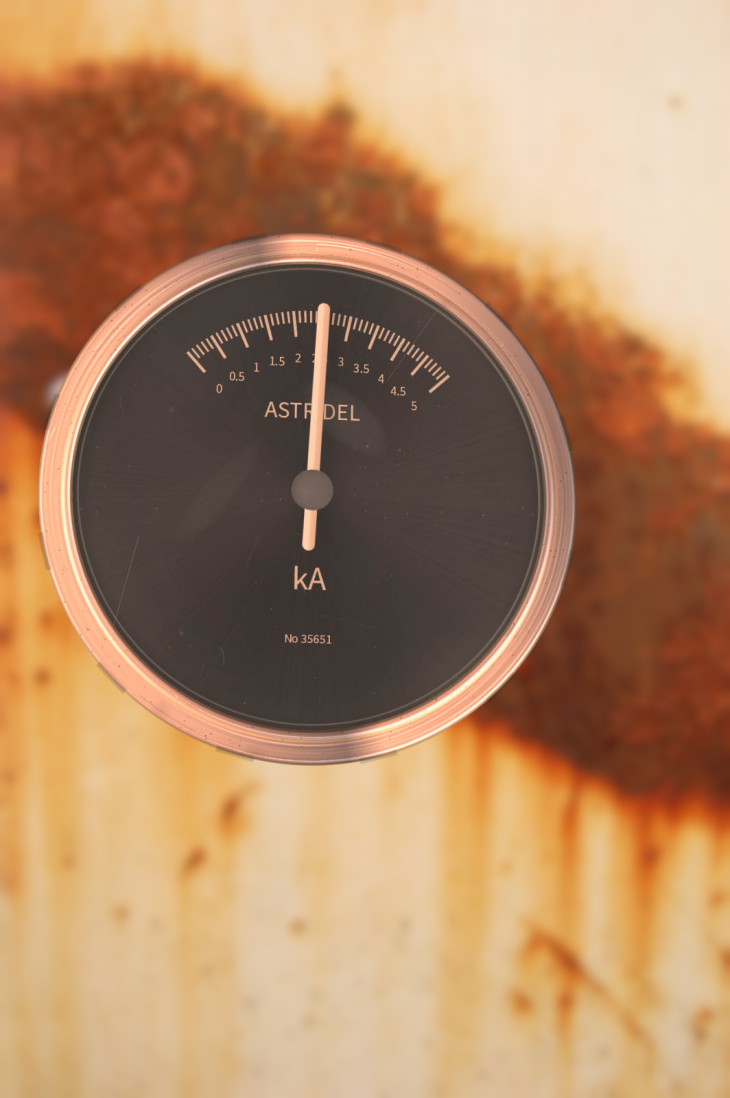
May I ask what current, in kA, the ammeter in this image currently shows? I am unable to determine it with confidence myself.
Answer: 2.5 kA
